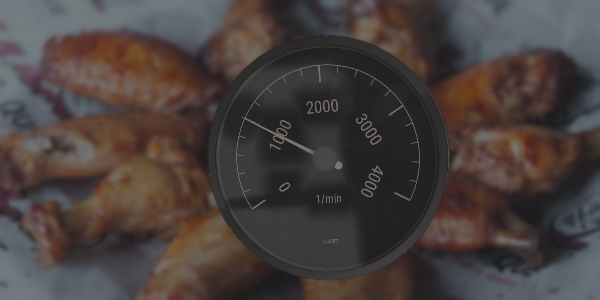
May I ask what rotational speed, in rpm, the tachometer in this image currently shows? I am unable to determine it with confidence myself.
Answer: 1000 rpm
